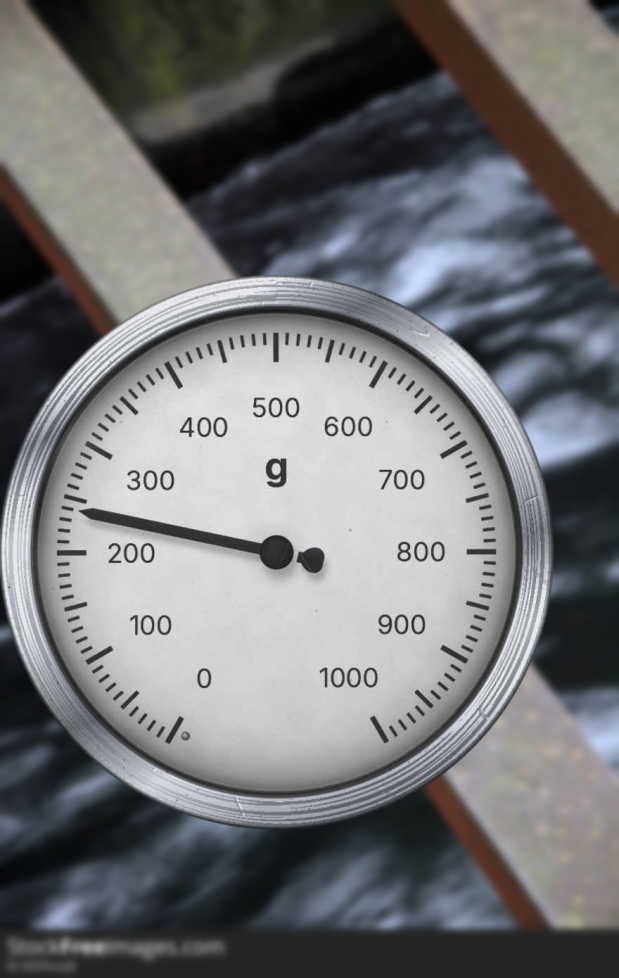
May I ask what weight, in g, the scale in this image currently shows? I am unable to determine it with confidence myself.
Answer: 240 g
